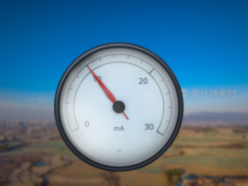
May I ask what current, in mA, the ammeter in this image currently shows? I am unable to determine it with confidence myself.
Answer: 10 mA
